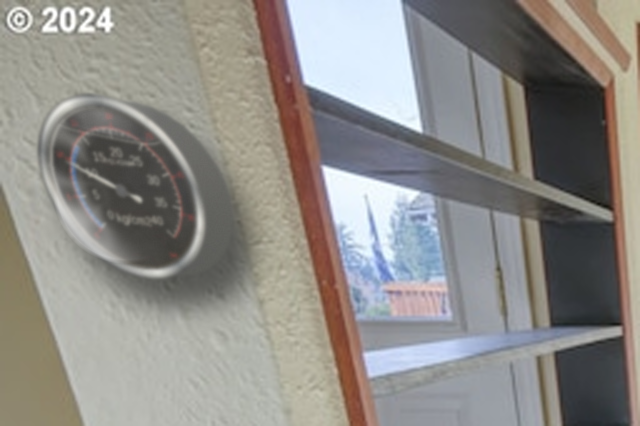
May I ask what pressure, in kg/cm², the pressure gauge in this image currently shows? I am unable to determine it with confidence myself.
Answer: 10 kg/cm²
